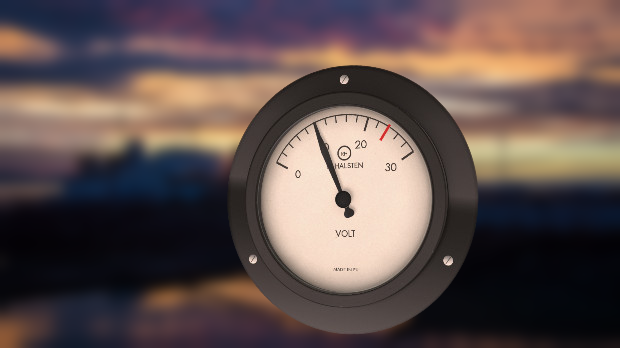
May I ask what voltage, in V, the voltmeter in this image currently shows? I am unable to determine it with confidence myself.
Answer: 10 V
